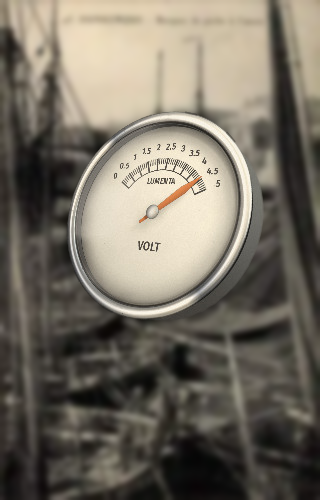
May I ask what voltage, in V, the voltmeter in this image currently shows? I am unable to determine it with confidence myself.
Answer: 4.5 V
